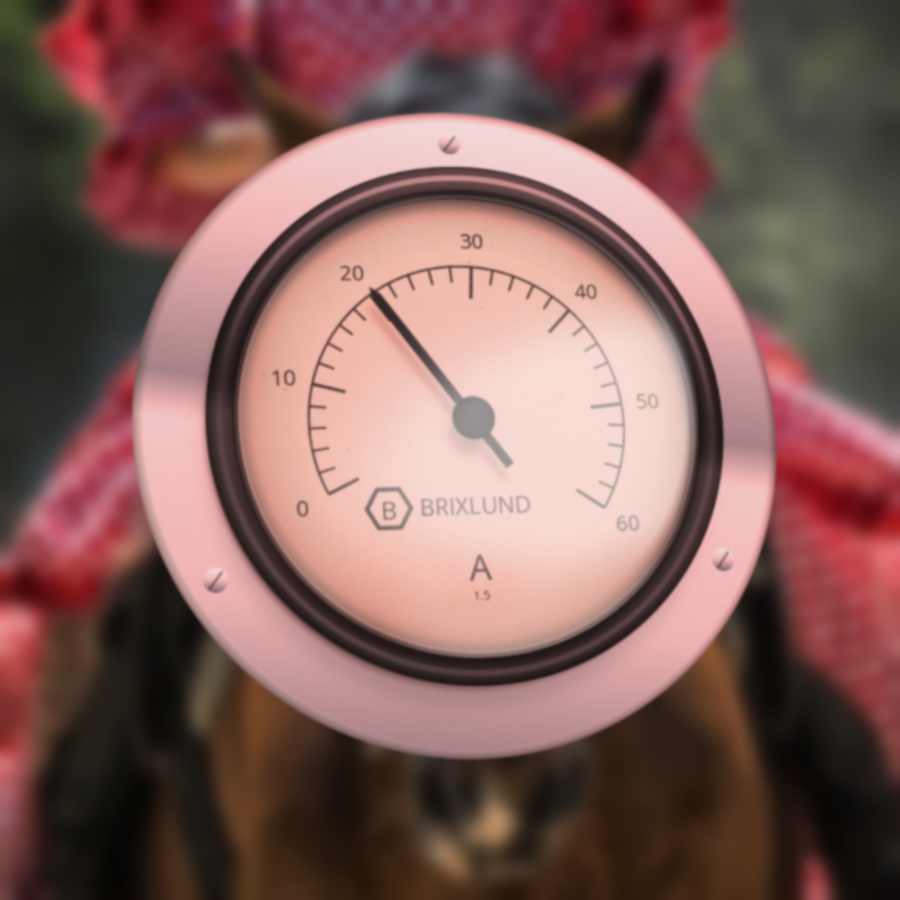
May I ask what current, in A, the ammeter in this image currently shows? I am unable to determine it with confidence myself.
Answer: 20 A
